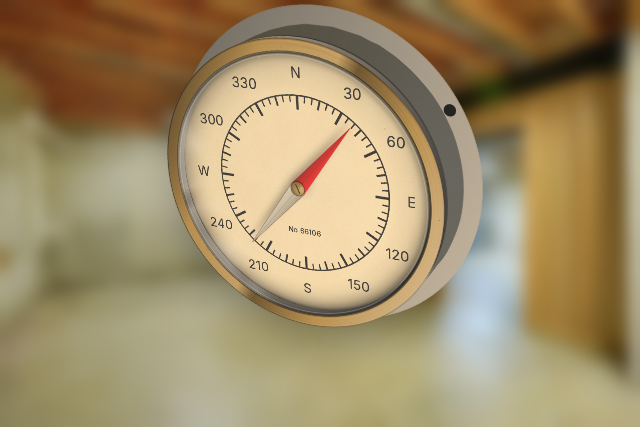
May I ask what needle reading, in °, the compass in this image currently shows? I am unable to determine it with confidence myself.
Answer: 40 °
